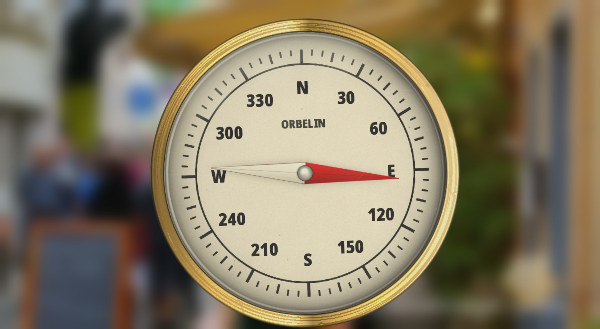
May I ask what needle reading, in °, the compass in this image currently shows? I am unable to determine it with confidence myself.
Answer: 95 °
